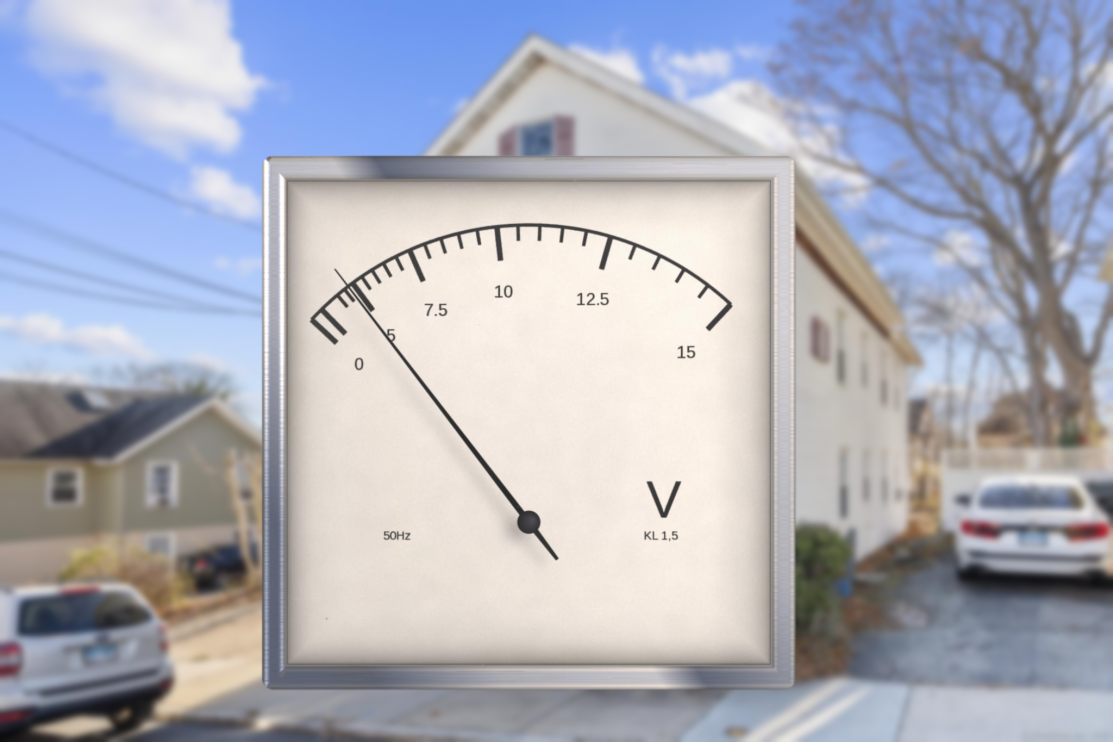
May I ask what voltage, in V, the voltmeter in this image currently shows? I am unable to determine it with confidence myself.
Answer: 4.75 V
